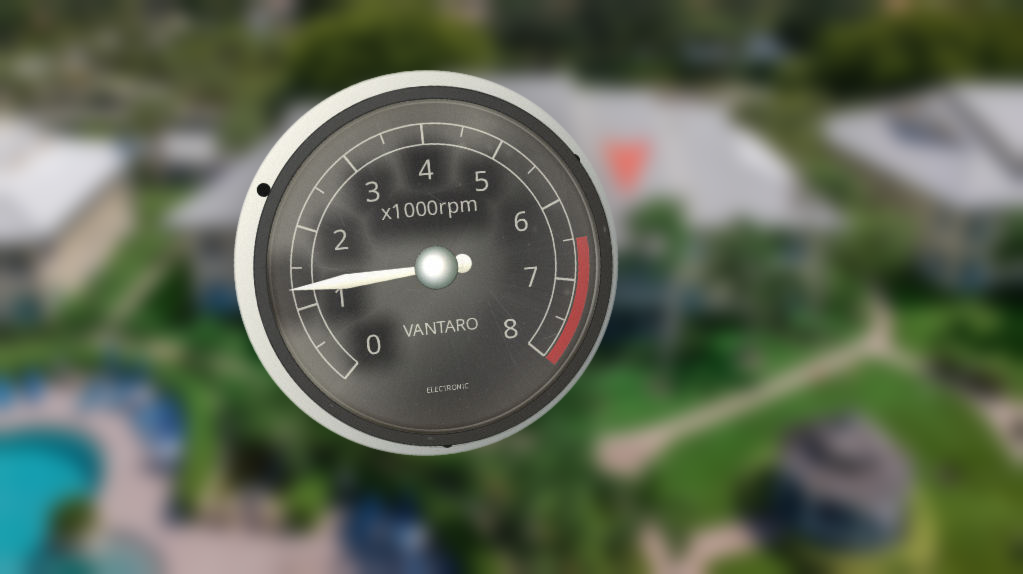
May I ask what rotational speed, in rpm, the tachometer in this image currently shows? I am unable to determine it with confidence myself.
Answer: 1250 rpm
